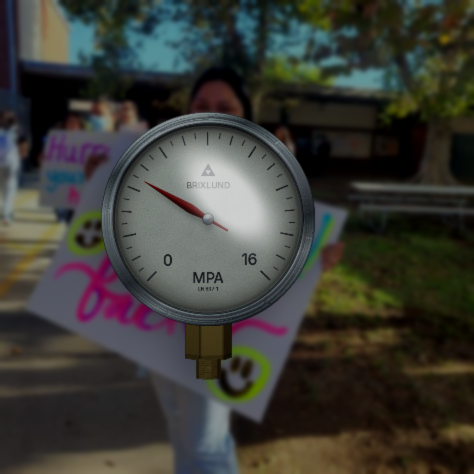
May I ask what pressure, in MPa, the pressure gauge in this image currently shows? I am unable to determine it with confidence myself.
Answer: 4.5 MPa
